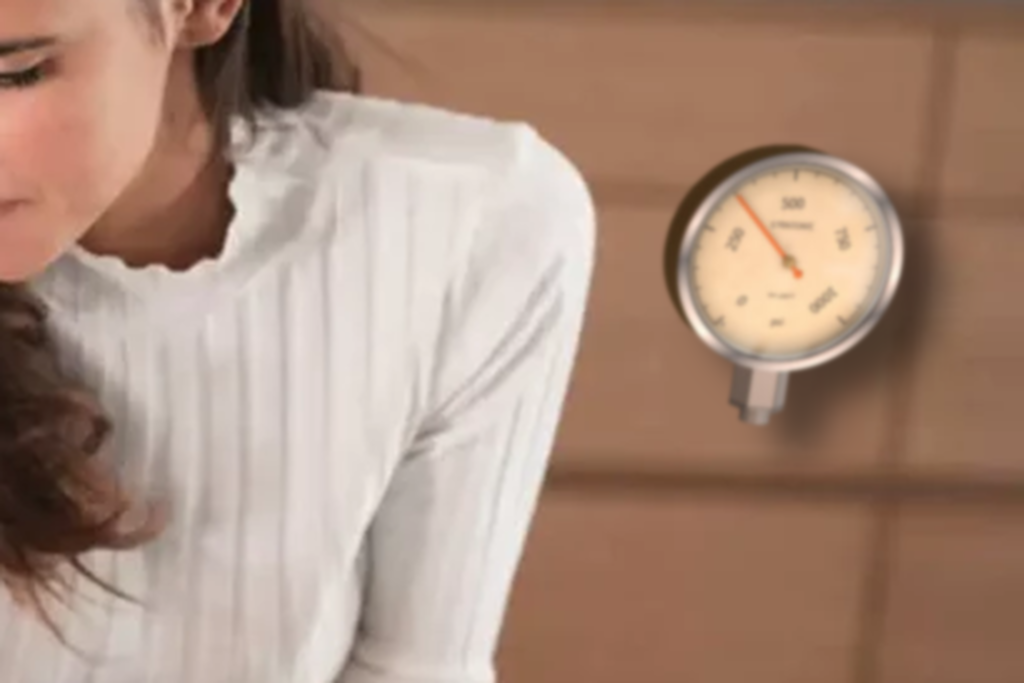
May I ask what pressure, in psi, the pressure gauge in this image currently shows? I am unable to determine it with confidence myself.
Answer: 350 psi
